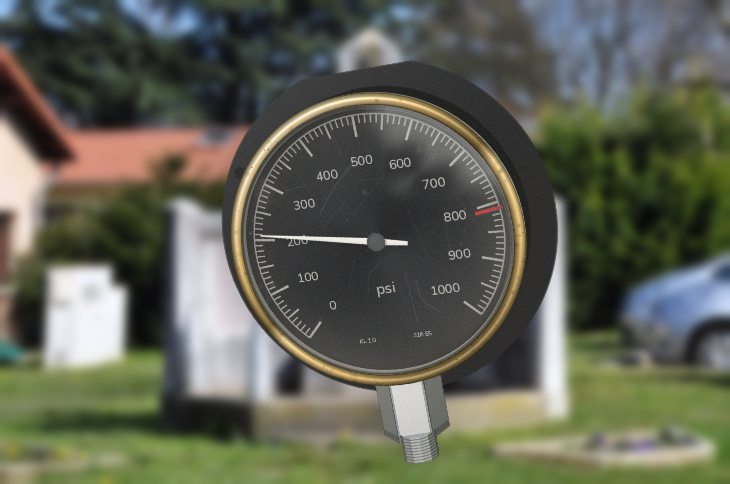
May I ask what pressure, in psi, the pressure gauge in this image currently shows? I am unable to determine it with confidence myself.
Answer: 210 psi
